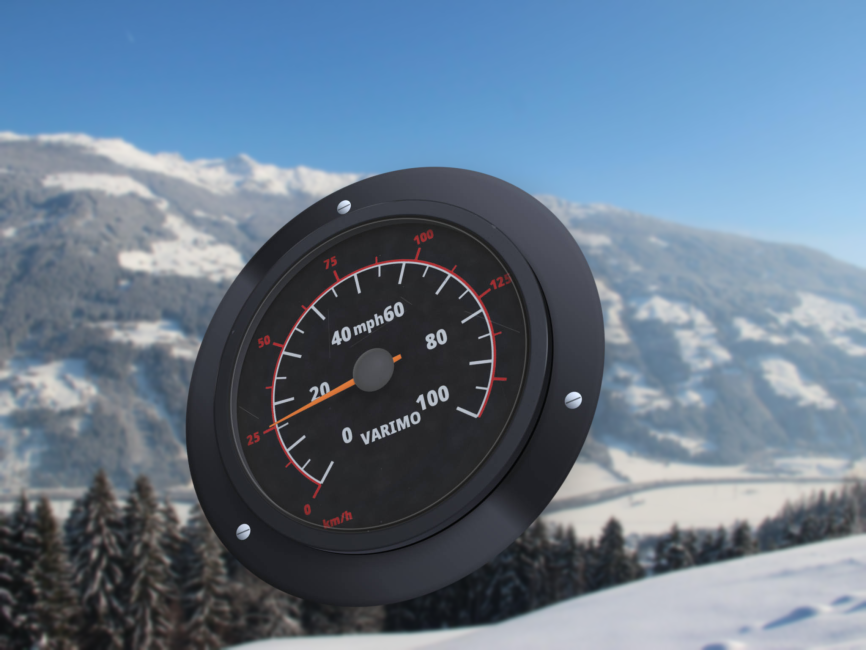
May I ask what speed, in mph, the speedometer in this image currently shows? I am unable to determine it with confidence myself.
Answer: 15 mph
